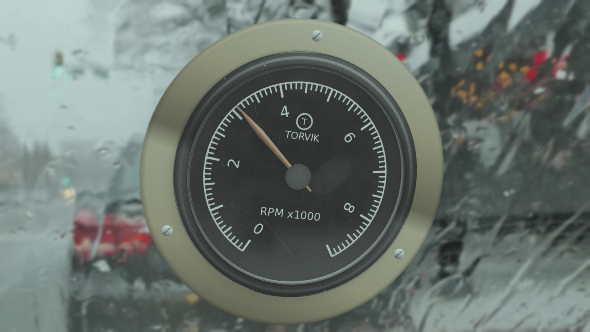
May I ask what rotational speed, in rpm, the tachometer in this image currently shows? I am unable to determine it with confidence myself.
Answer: 3100 rpm
